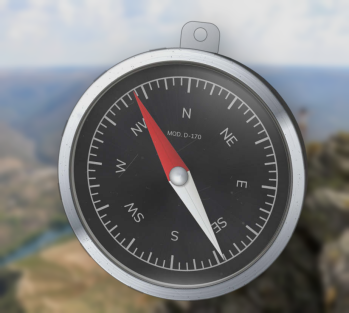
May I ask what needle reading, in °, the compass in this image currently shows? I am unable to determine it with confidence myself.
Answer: 325 °
